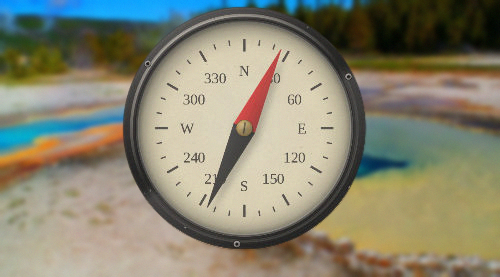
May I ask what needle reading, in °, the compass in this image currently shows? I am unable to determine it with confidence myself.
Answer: 25 °
